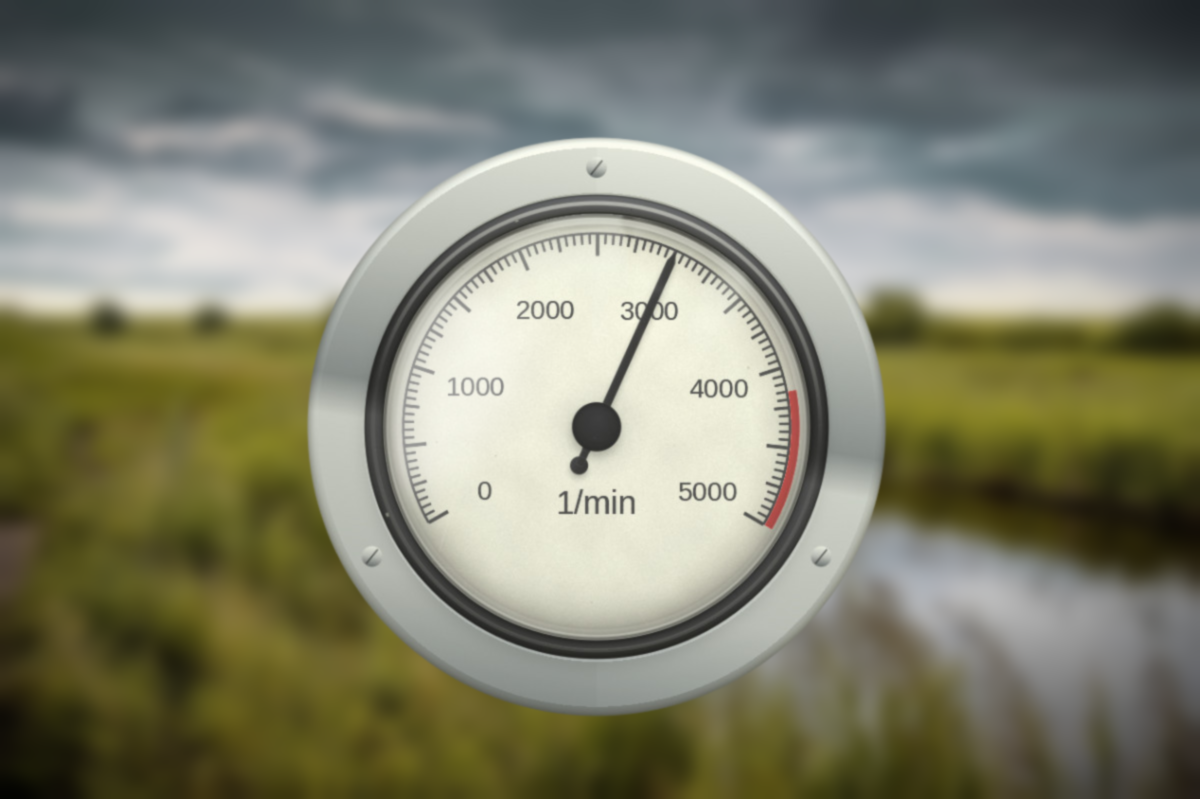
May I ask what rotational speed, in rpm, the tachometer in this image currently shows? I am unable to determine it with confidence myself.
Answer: 3000 rpm
